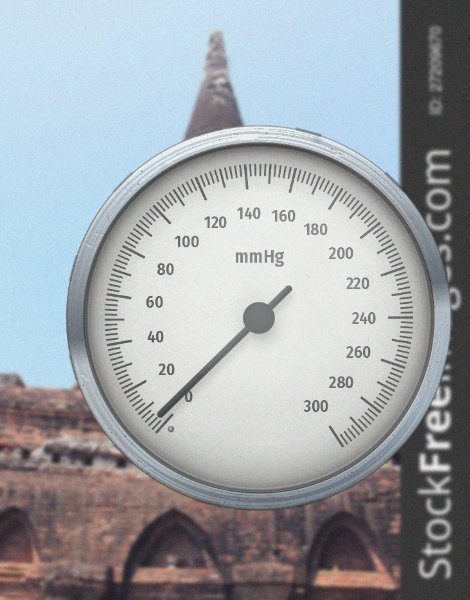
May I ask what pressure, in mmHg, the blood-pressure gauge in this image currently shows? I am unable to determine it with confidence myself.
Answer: 4 mmHg
